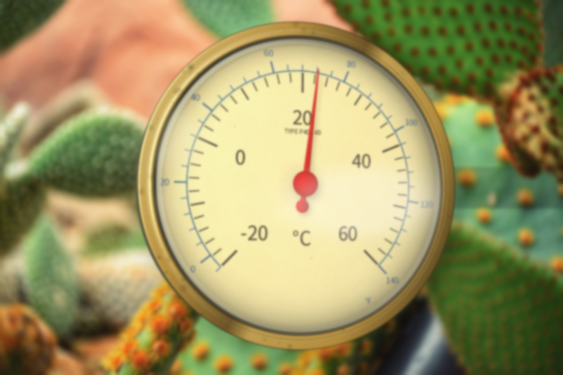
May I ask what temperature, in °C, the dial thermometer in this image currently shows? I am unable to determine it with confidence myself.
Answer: 22 °C
